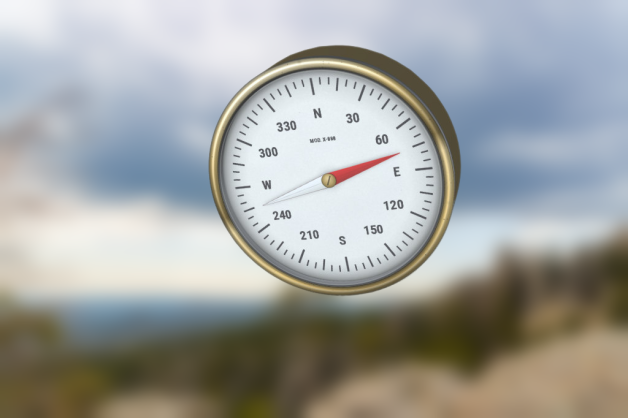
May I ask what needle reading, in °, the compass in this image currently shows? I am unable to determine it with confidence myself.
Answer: 75 °
